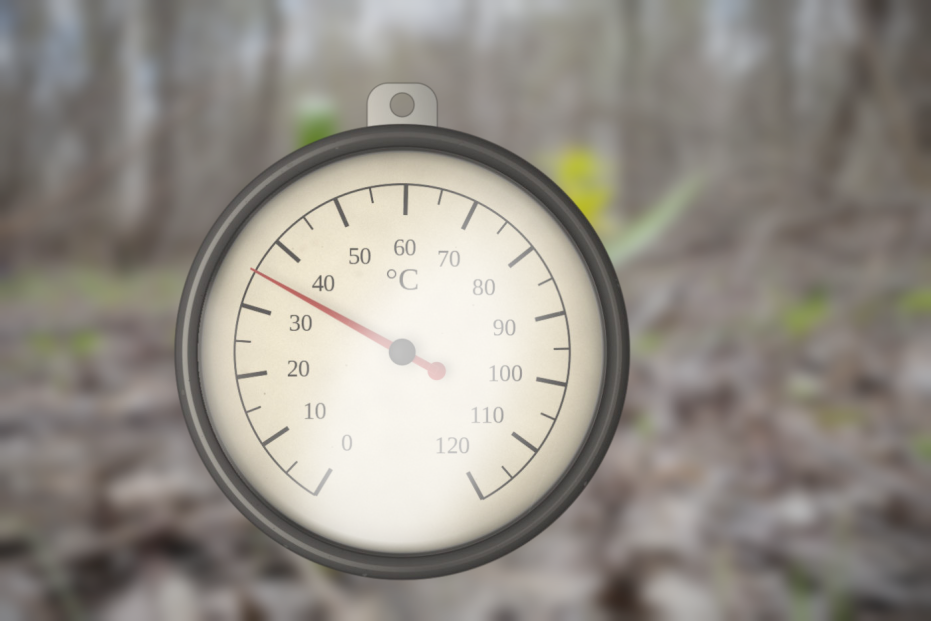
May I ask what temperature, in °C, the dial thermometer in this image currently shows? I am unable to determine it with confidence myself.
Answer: 35 °C
